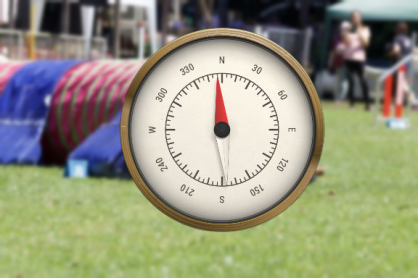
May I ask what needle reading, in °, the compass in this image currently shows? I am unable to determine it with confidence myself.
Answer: 355 °
